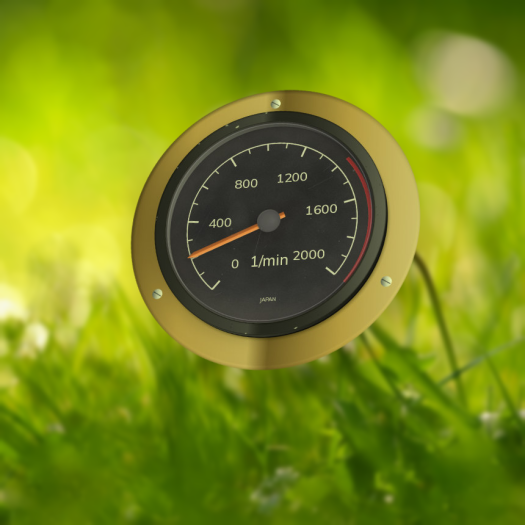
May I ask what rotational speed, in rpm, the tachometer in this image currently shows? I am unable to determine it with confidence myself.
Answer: 200 rpm
